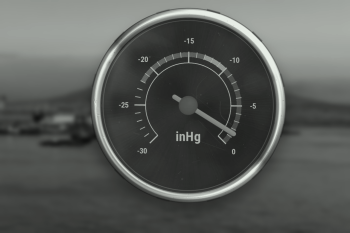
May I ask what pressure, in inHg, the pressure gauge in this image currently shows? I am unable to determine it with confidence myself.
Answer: -1.5 inHg
